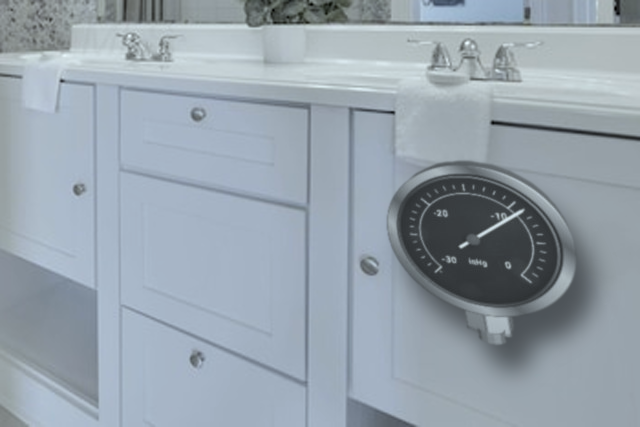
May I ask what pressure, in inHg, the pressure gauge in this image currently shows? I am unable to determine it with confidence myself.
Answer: -9 inHg
